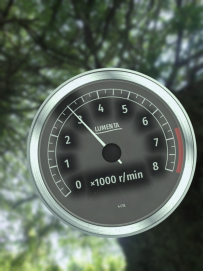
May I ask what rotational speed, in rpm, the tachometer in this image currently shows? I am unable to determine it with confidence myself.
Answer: 3000 rpm
